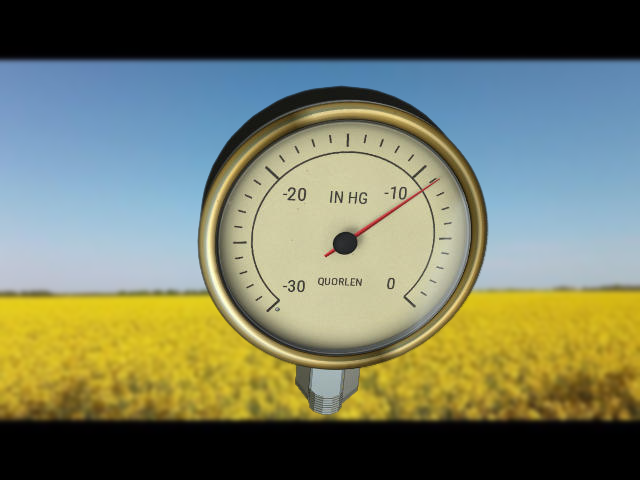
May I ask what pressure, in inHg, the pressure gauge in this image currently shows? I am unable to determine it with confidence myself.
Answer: -9 inHg
